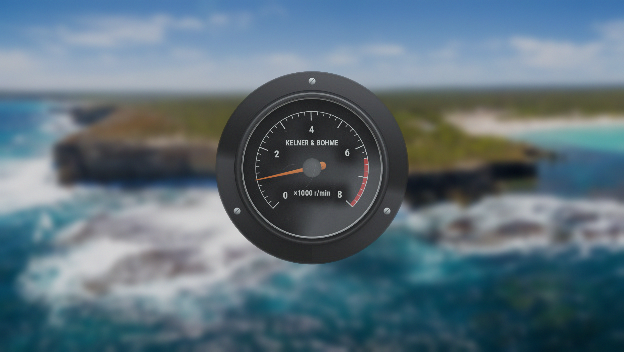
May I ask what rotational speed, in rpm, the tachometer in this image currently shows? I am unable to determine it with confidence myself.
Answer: 1000 rpm
